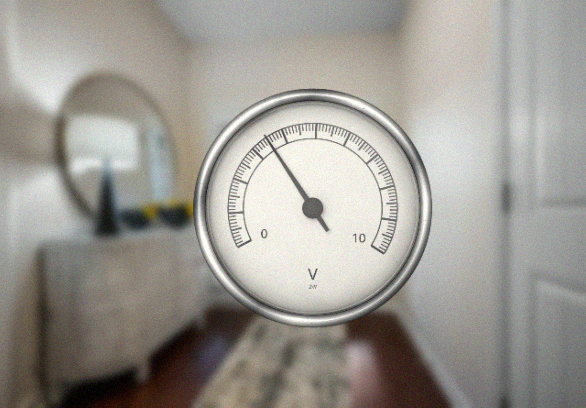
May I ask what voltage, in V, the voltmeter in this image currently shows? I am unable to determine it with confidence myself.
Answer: 3.5 V
